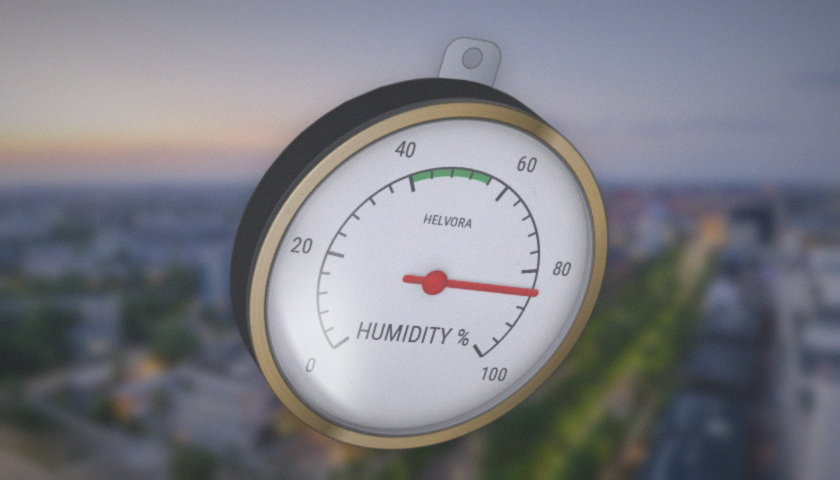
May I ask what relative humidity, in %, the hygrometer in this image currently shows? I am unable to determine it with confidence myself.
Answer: 84 %
